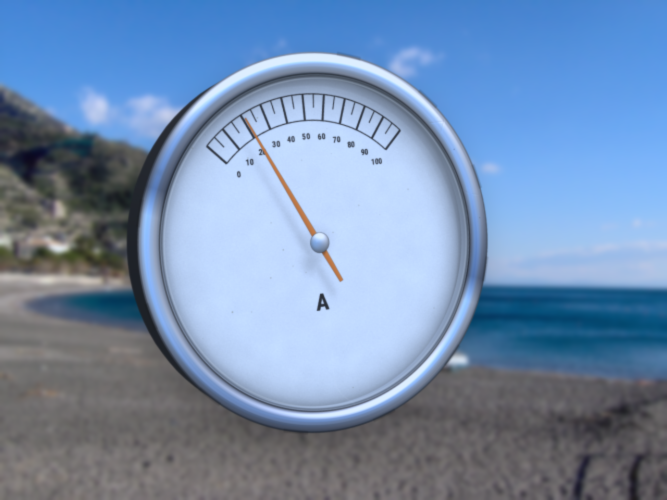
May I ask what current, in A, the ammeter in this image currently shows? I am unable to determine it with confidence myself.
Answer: 20 A
